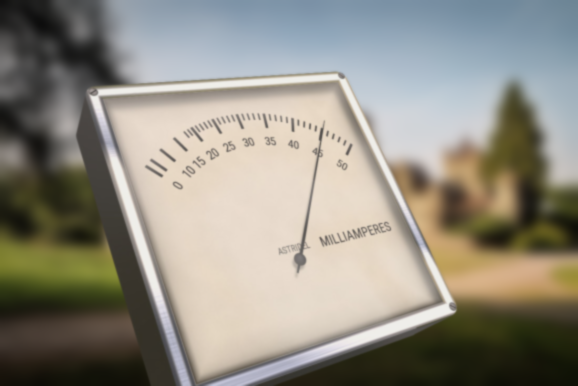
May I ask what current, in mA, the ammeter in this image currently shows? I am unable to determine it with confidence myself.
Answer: 45 mA
